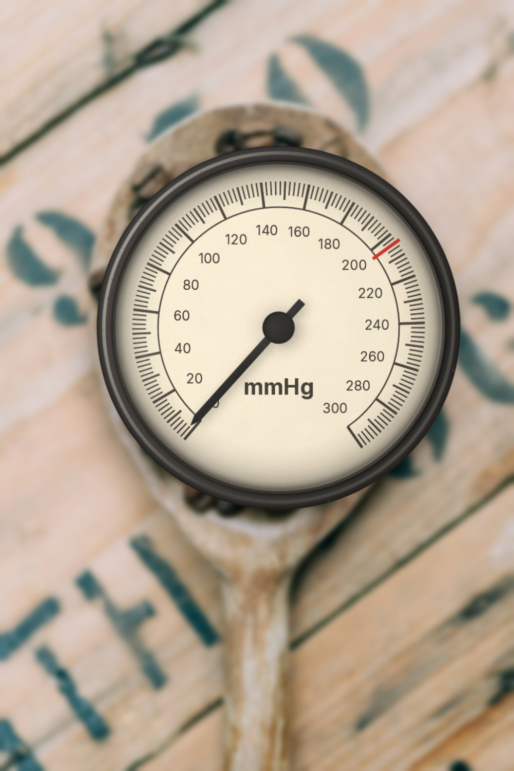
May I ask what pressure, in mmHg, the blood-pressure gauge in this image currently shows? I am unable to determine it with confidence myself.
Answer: 2 mmHg
